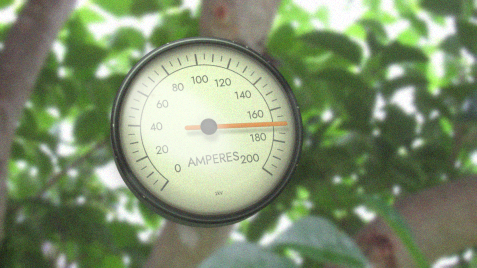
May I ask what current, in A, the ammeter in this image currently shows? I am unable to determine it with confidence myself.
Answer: 170 A
